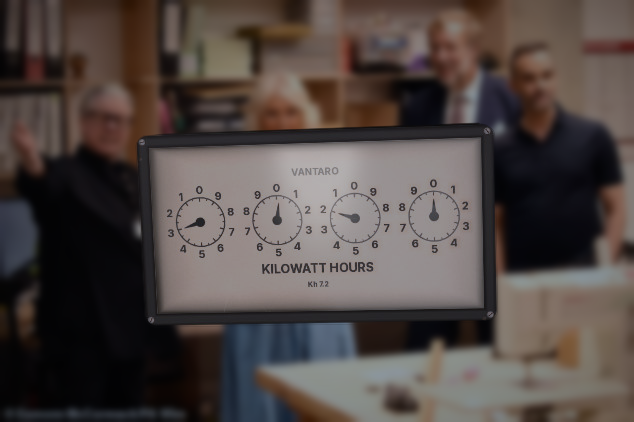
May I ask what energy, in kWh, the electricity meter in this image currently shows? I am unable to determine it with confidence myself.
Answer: 3020 kWh
